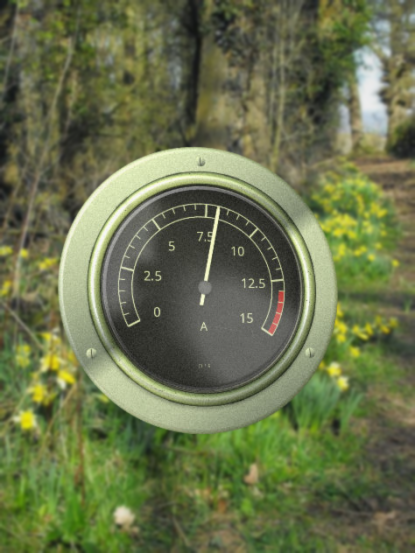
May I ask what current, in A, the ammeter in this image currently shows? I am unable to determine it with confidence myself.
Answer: 8 A
